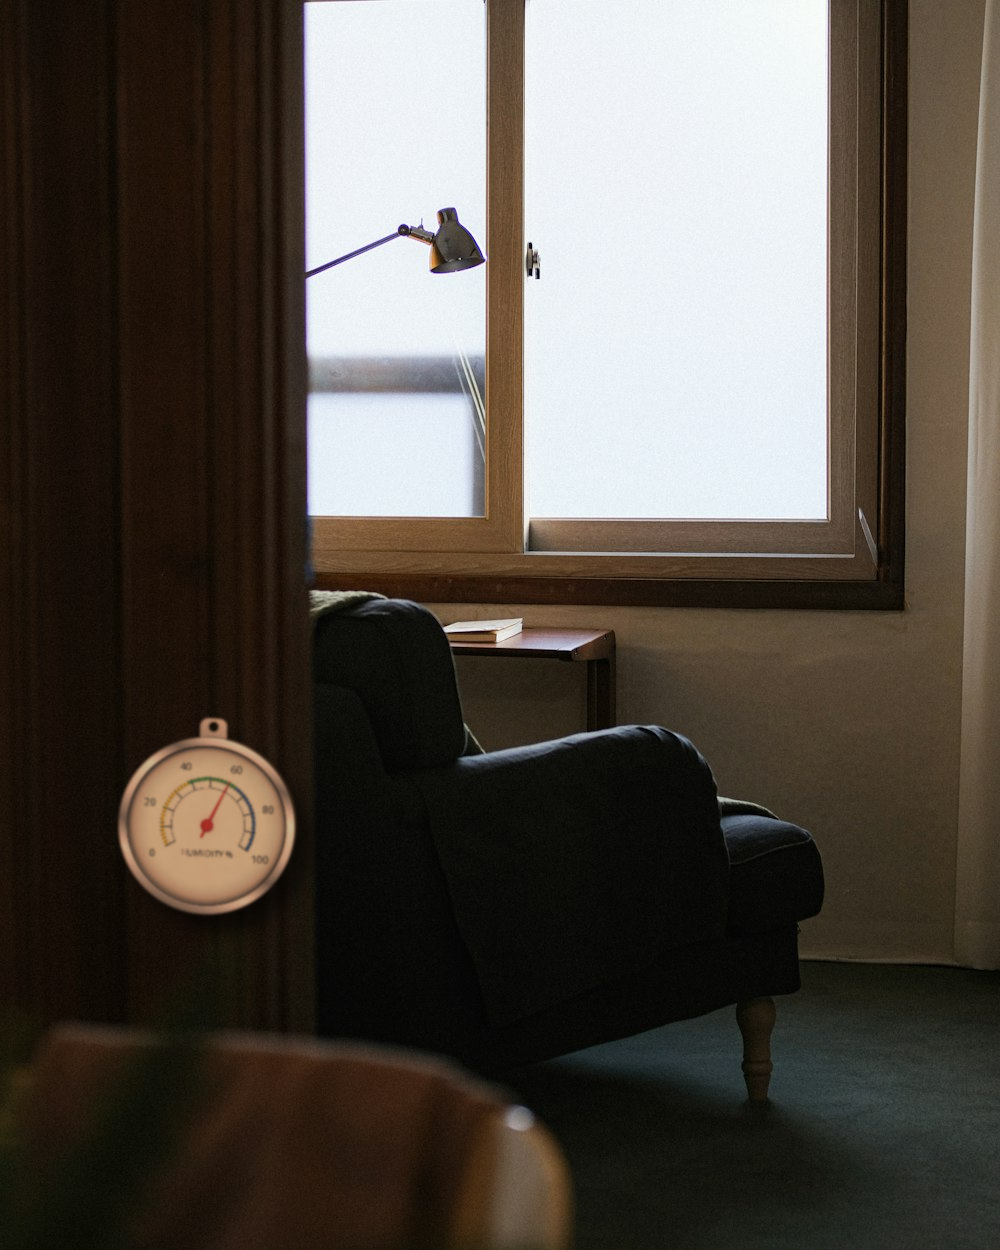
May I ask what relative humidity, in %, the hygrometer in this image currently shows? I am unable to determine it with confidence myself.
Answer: 60 %
